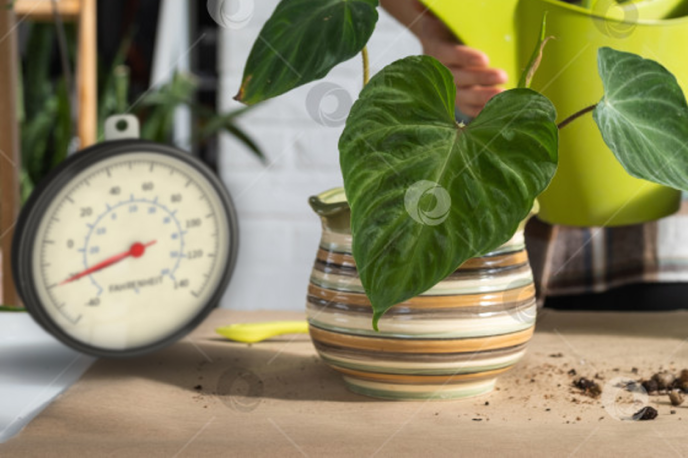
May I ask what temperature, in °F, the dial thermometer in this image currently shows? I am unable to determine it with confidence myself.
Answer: -20 °F
